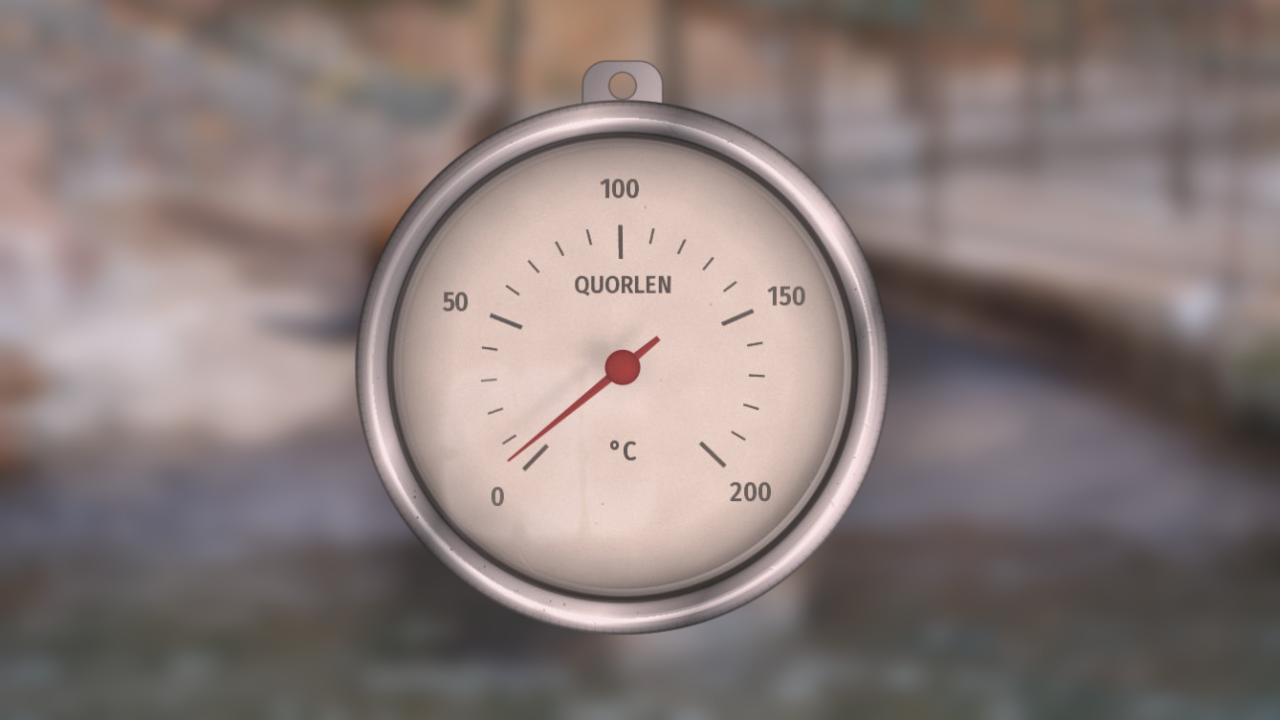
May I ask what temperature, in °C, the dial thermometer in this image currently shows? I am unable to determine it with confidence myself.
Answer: 5 °C
